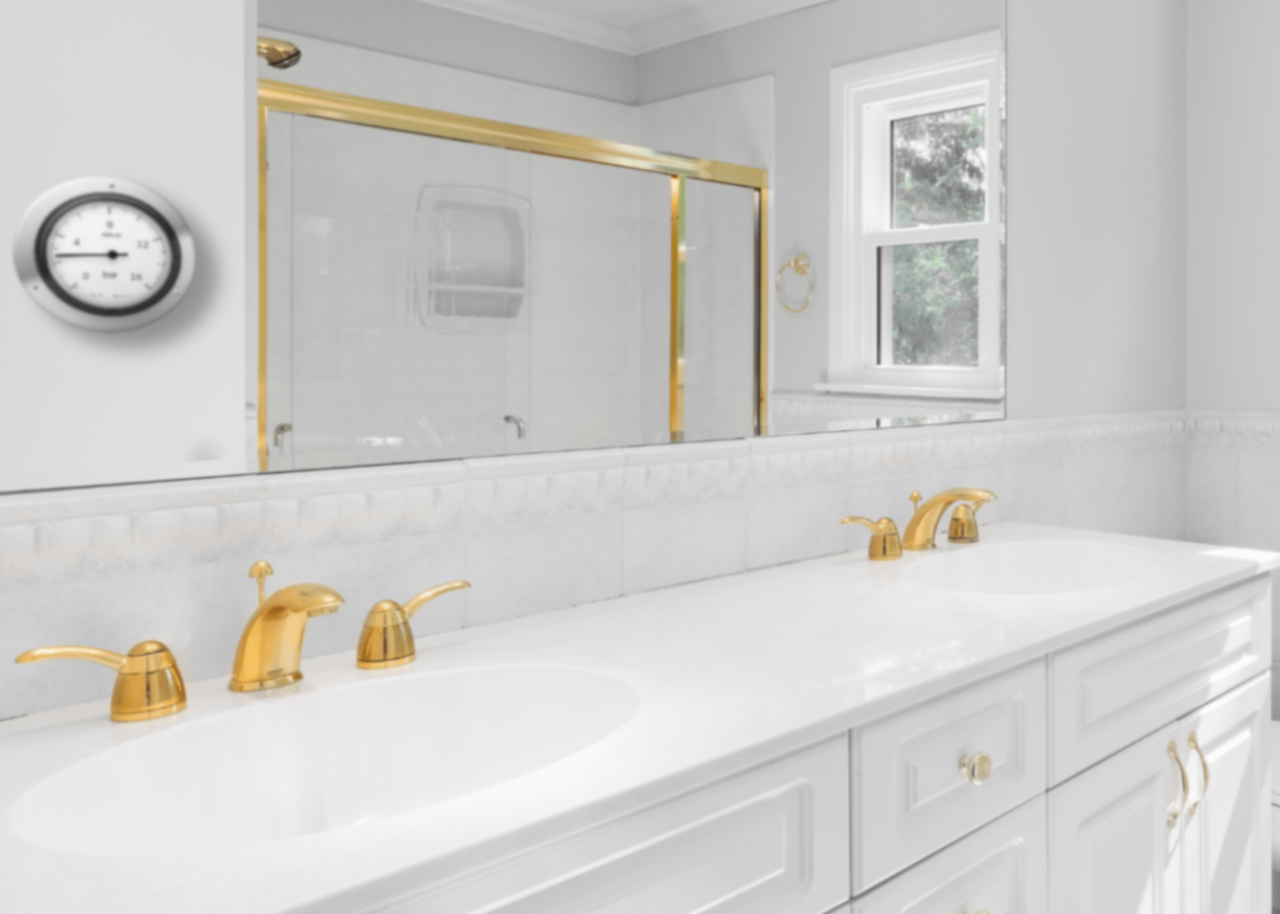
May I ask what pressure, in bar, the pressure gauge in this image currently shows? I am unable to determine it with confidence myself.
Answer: 2.5 bar
